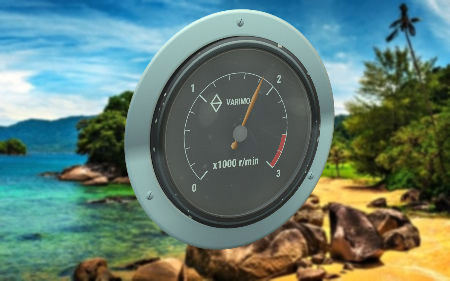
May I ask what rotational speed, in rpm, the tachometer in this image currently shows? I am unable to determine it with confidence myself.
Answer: 1800 rpm
